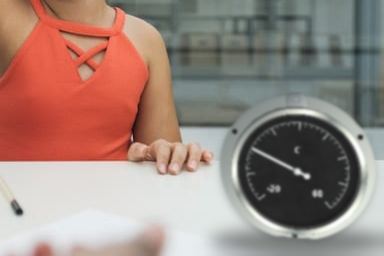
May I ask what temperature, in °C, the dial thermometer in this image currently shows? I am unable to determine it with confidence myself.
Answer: 0 °C
